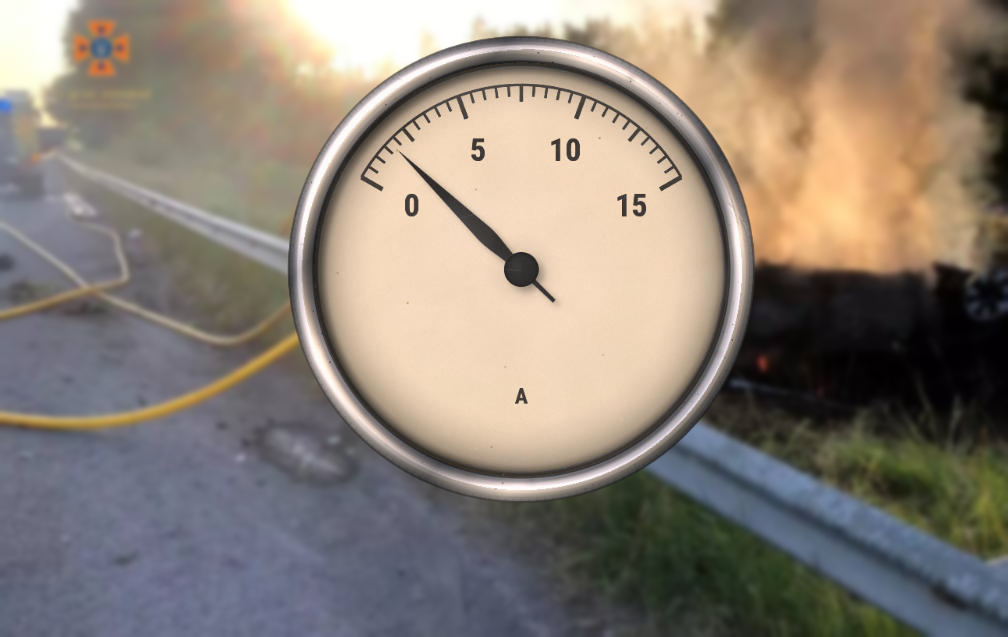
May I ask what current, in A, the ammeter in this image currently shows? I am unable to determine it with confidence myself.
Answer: 1.75 A
